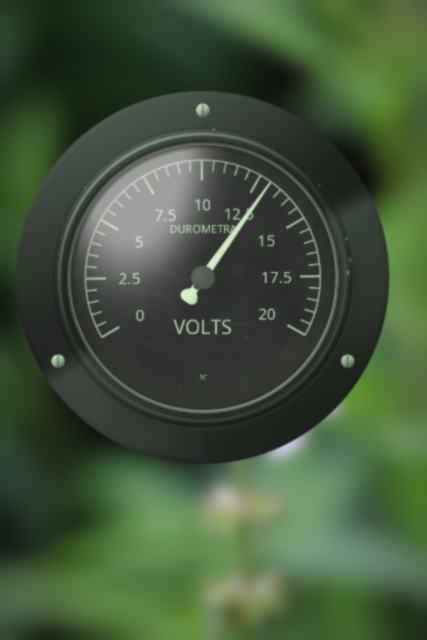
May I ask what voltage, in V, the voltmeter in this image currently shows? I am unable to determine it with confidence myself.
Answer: 13 V
